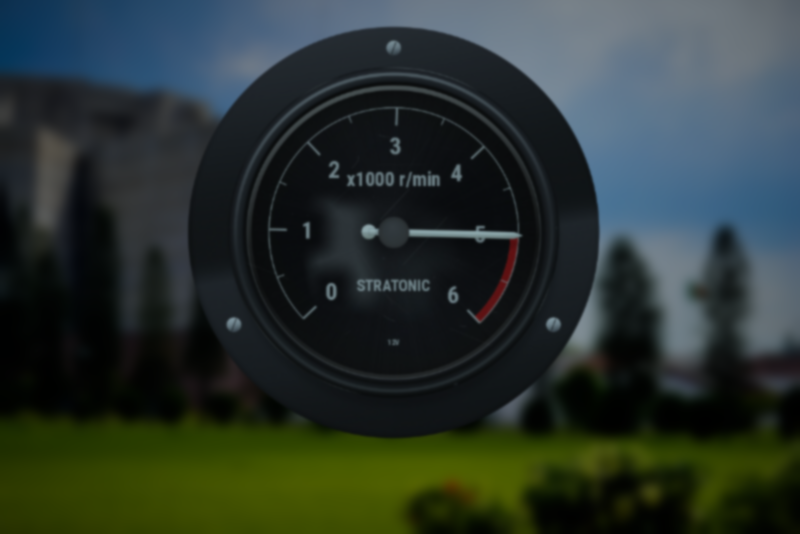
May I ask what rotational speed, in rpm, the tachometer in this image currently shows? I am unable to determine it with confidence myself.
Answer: 5000 rpm
